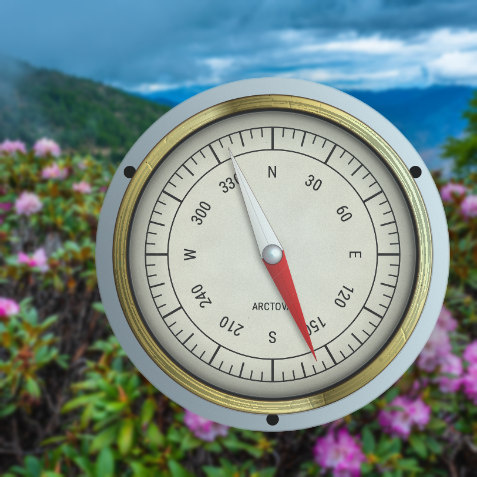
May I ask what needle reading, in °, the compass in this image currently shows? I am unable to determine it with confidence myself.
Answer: 157.5 °
